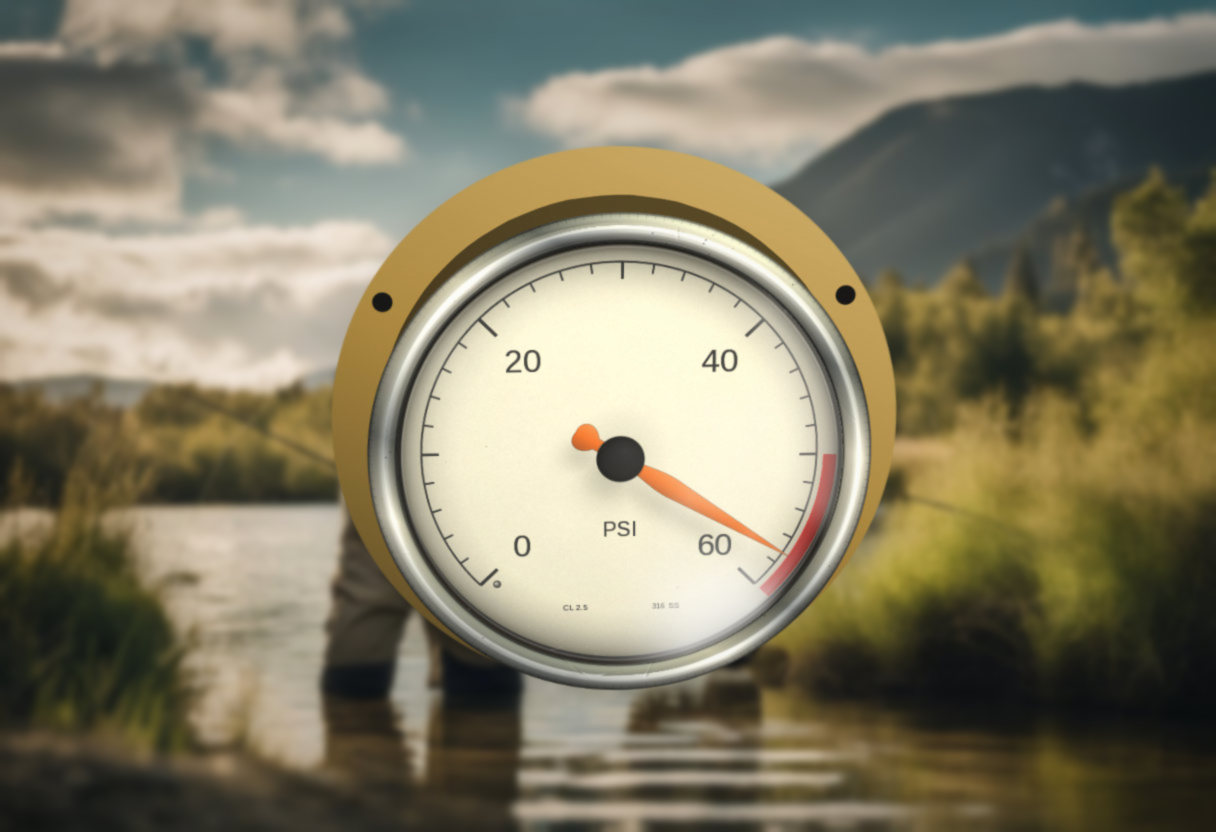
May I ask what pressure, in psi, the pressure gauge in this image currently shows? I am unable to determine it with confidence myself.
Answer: 57 psi
